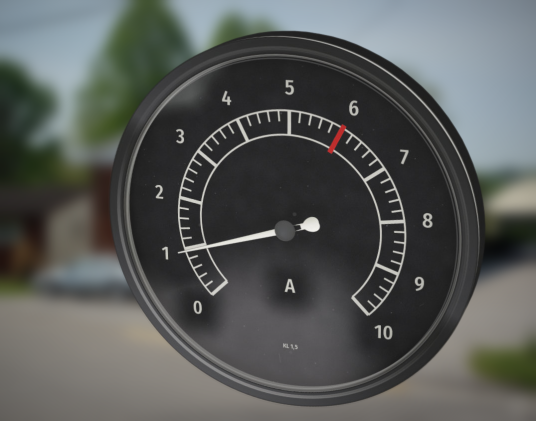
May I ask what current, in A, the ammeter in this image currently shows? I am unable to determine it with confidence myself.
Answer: 1 A
